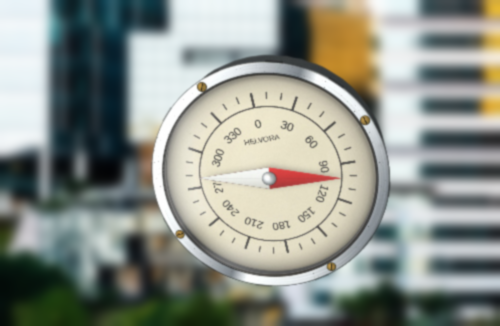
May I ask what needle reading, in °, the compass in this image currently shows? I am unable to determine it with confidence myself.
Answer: 100 °
